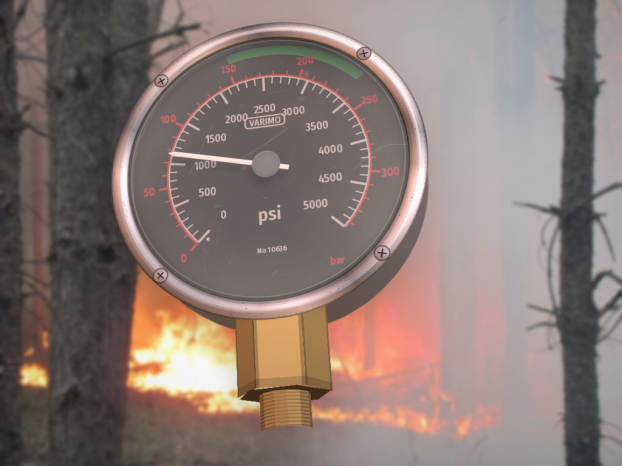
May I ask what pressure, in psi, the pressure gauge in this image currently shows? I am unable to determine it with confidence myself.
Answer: 1100 psi
